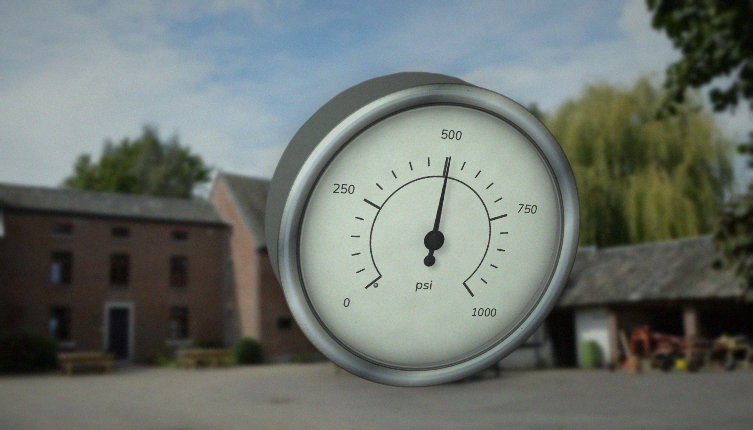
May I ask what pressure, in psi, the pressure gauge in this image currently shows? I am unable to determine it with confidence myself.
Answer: 500 psi
